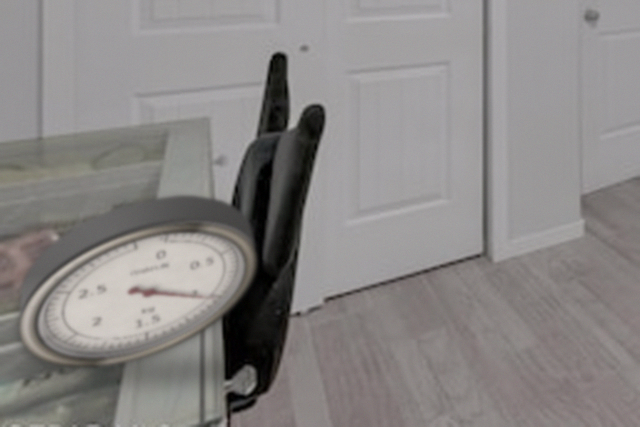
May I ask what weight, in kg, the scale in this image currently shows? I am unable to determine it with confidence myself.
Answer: 1 kg
